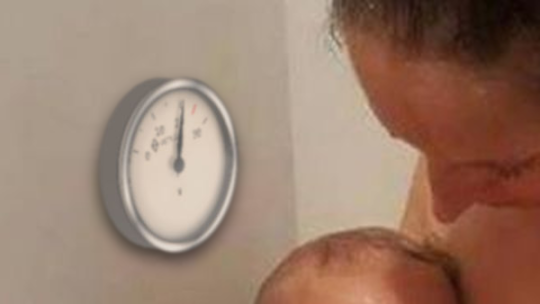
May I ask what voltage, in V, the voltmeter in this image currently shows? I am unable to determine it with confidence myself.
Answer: 20 V
